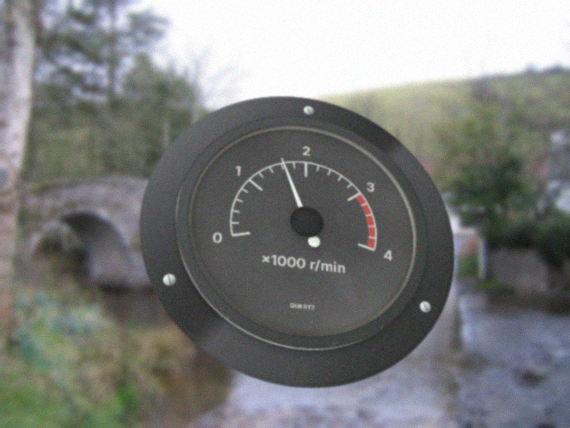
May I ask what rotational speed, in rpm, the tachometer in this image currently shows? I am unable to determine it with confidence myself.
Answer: 1600 rpm
